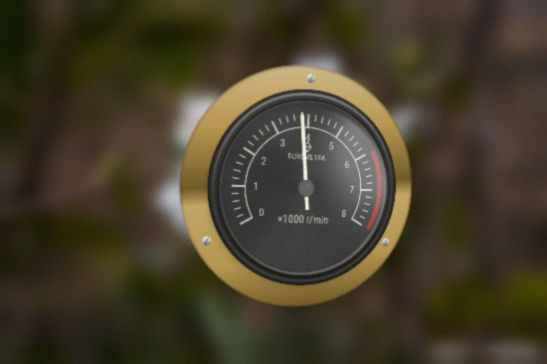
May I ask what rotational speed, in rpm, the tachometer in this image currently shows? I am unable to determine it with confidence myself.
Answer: 3800 rpm
